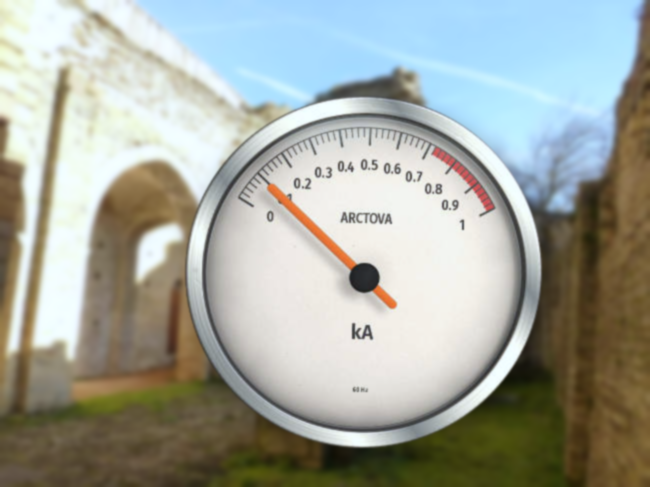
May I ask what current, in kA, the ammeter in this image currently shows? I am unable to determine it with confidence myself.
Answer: 0.1 kA
